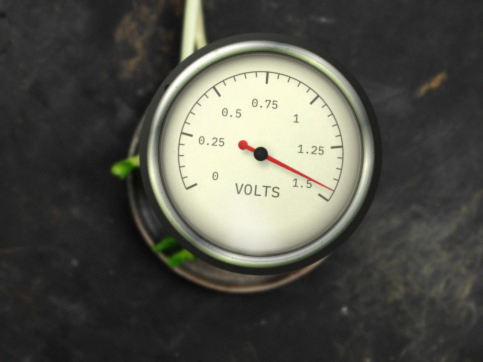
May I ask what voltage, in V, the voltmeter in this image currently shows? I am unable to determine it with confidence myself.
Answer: 1.45 V
